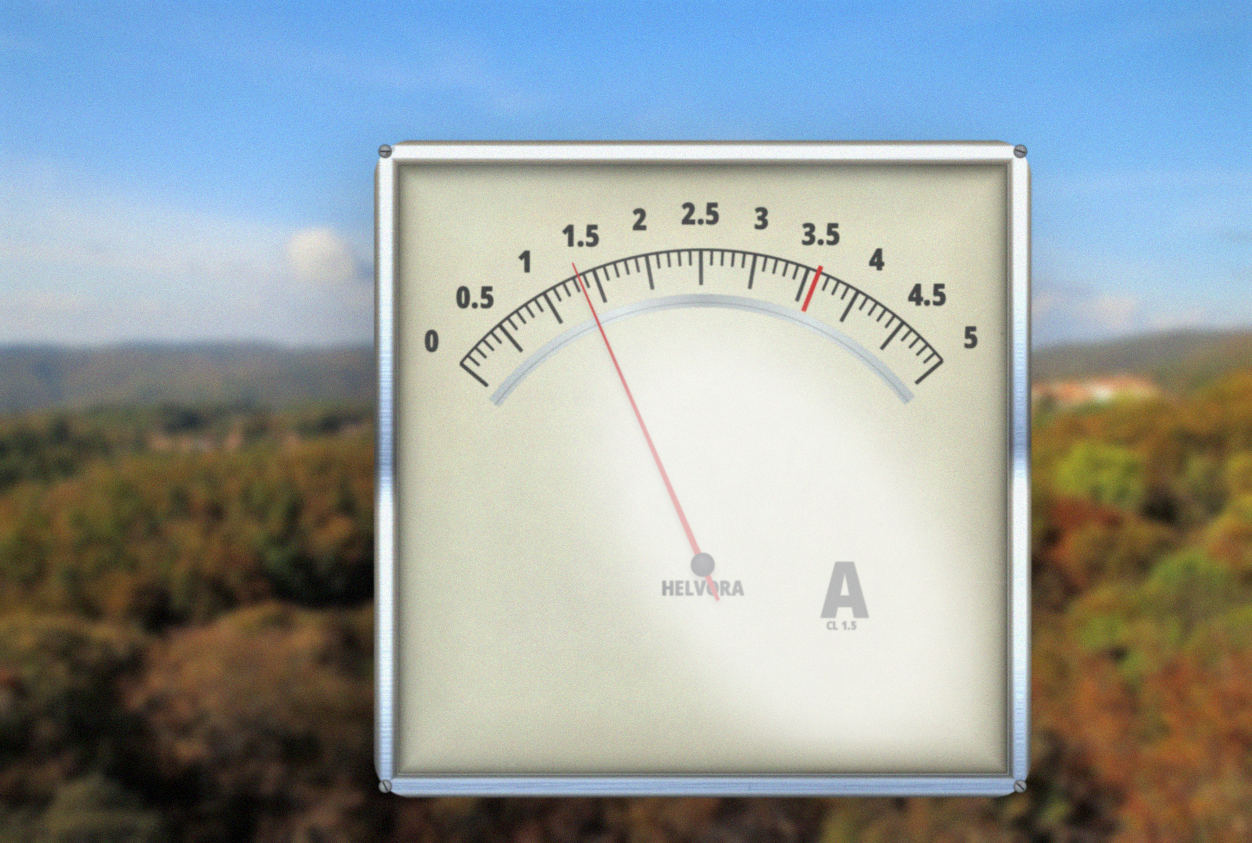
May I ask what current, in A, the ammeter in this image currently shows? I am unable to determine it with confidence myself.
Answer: 1.35 A
